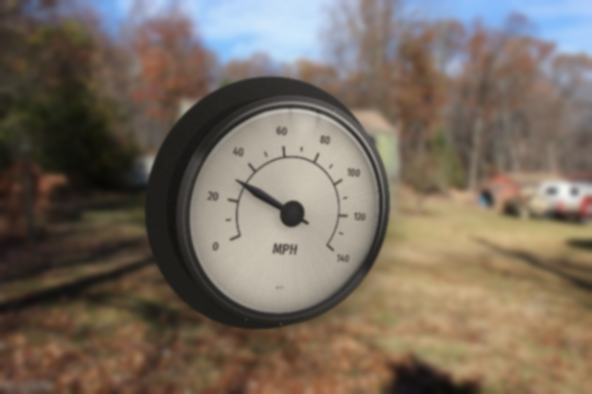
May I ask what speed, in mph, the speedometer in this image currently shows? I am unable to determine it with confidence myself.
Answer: 30 mph
